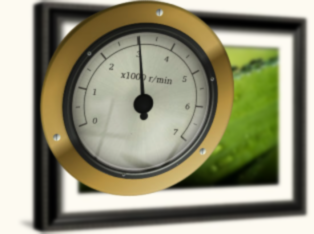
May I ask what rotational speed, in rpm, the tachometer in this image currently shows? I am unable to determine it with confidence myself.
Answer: 3000 rpm
